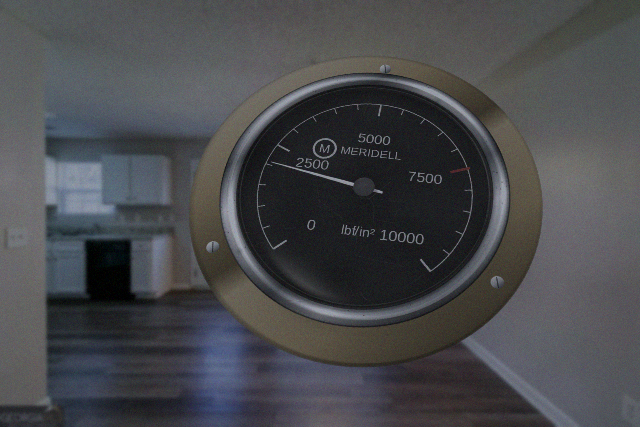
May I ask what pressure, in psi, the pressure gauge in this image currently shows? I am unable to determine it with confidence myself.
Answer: 2000 psi
